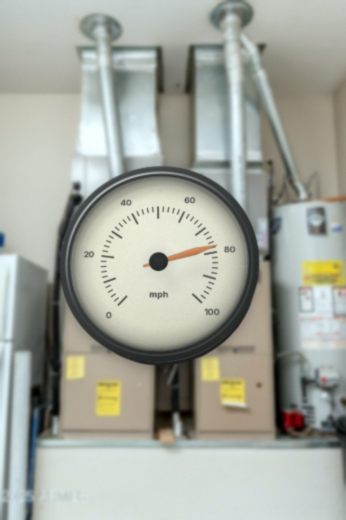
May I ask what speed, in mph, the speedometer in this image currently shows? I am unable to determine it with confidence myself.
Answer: 78 mph
